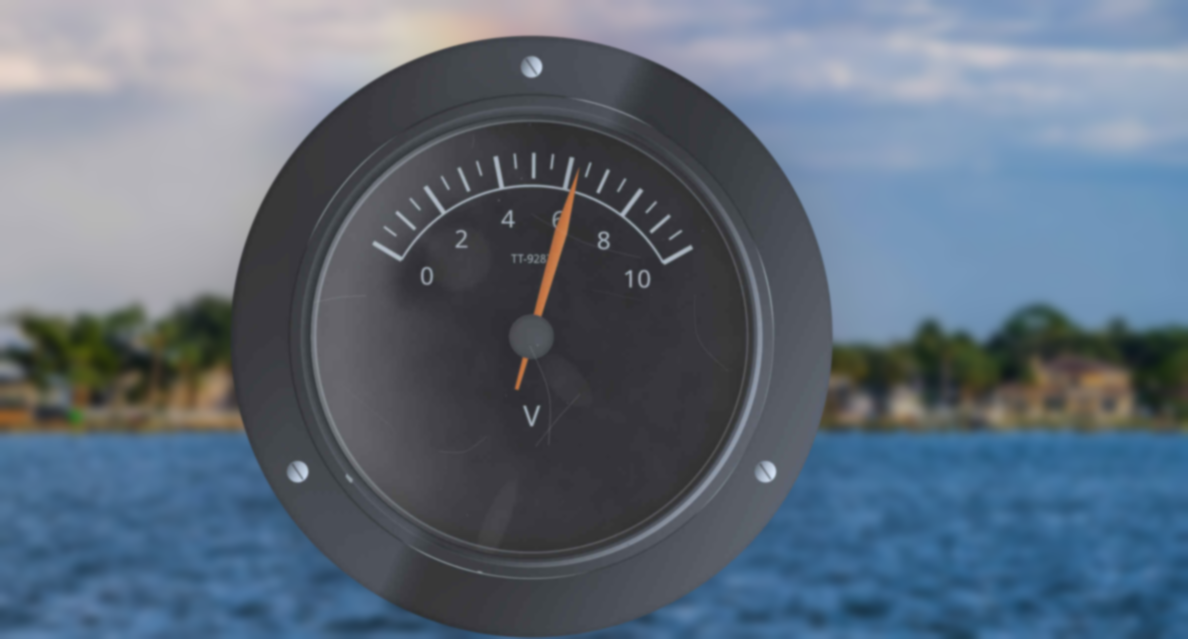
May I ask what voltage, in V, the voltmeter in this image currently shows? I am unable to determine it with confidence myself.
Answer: 6.25 V
